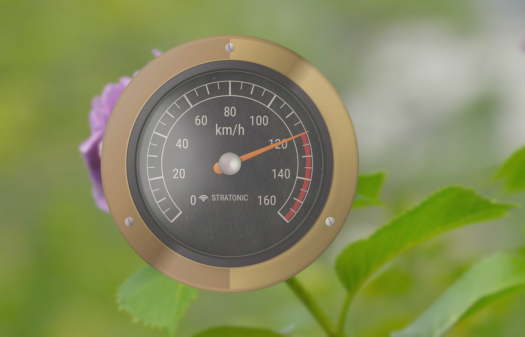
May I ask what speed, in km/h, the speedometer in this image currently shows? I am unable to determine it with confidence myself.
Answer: 120 km/h
